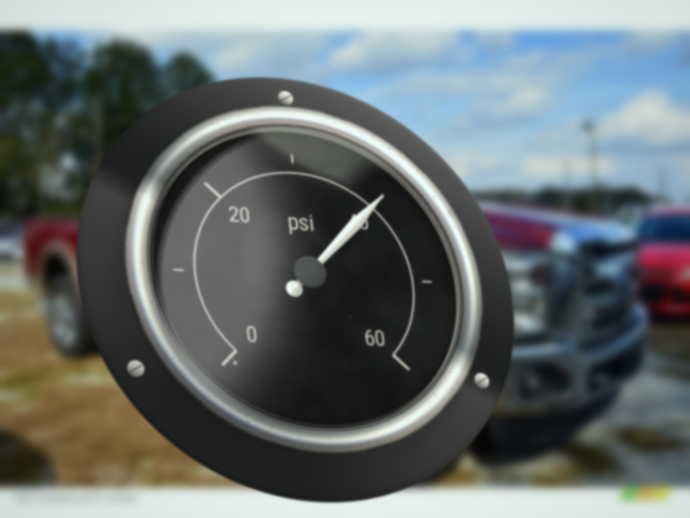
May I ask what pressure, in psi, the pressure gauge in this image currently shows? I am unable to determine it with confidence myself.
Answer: 40 psi
